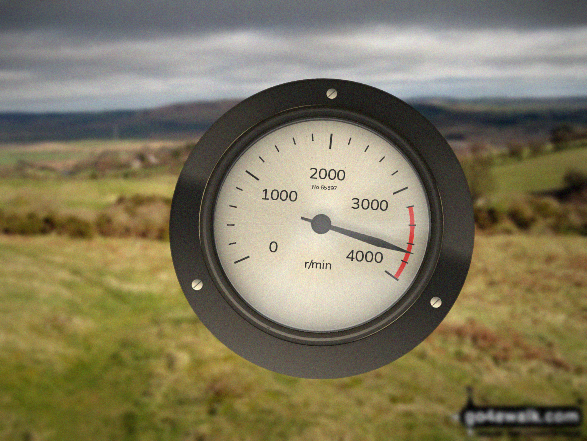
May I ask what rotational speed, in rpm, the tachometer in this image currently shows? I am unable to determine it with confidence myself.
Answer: 3700 rpm
